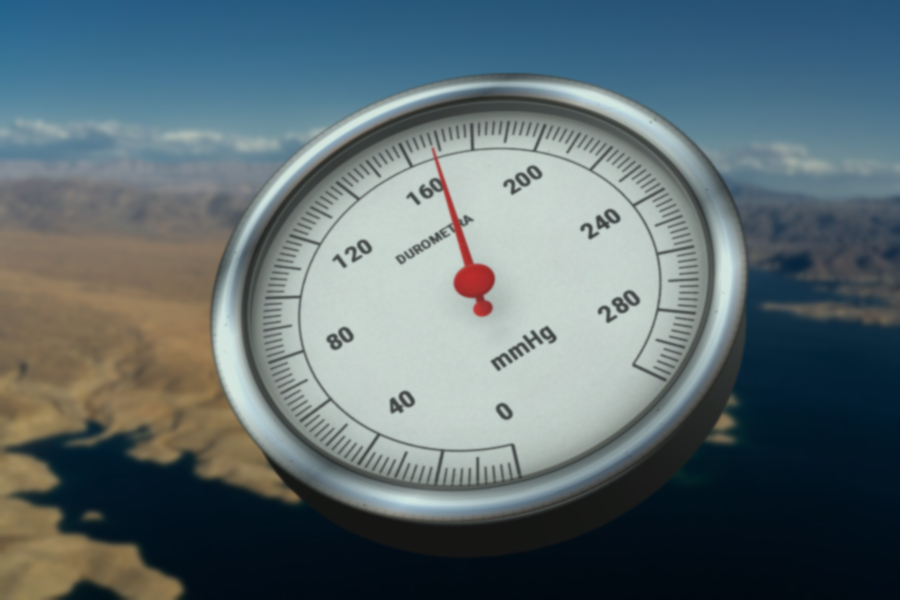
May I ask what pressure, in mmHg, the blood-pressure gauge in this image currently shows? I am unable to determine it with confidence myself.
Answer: 168 mmHg
